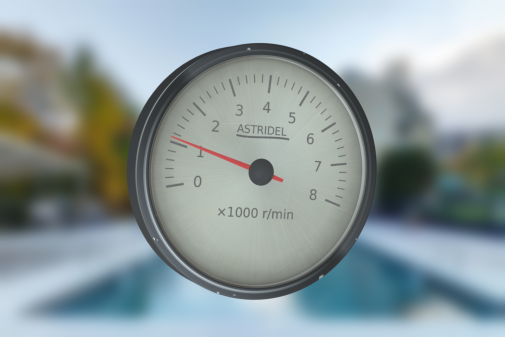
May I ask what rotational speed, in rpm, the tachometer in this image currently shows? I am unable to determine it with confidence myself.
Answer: 1100 rpm
